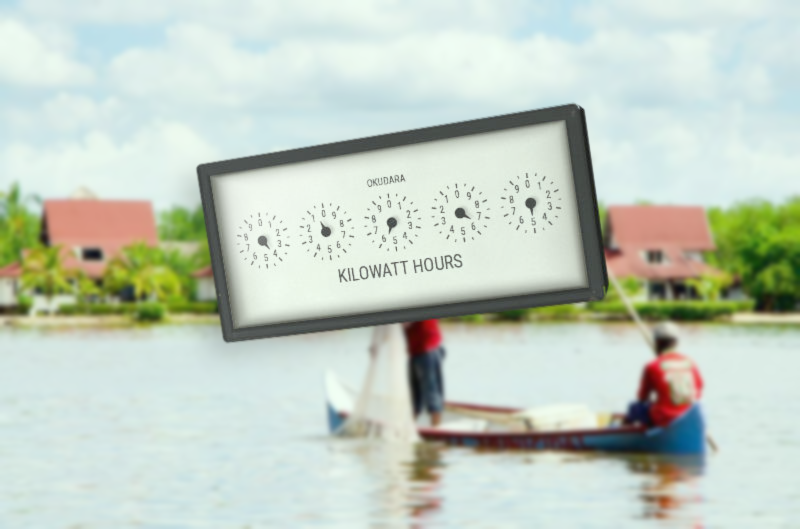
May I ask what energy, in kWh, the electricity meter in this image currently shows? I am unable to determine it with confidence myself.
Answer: 40565 kWh
